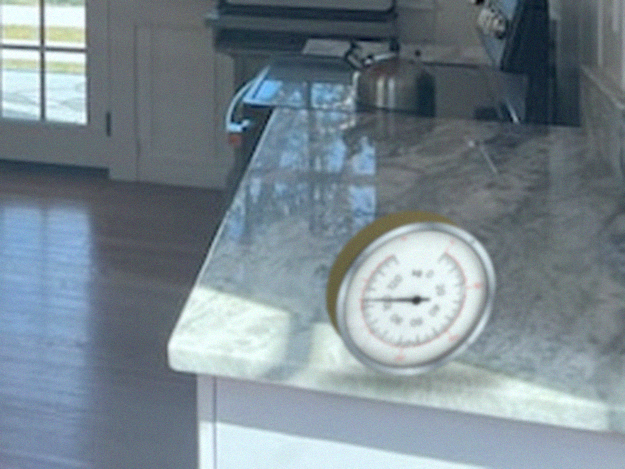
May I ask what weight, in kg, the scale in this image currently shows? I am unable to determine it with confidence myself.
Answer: 105 kg
